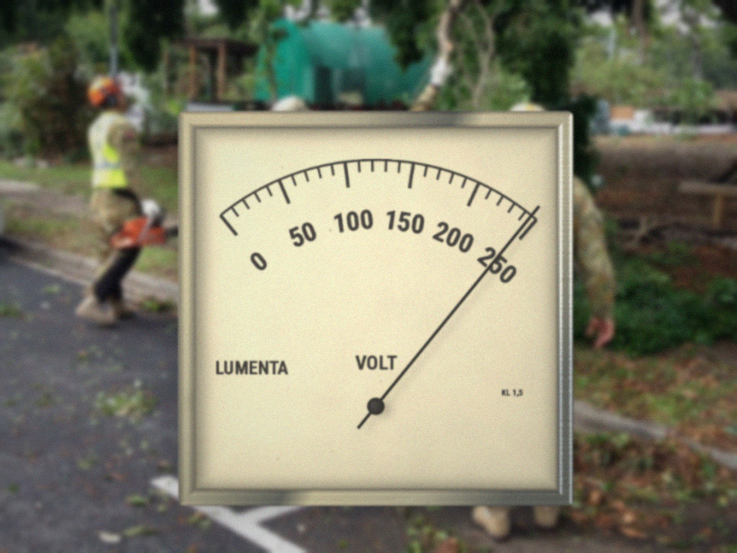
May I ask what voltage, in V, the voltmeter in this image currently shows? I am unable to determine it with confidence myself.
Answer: 245 V
